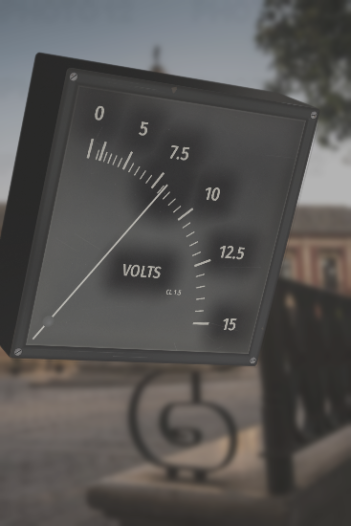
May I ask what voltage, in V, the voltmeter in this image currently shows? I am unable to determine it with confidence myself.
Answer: 8 V
